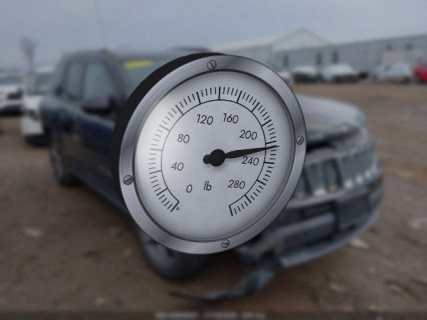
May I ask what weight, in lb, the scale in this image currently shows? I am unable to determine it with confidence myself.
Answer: 224 lb
